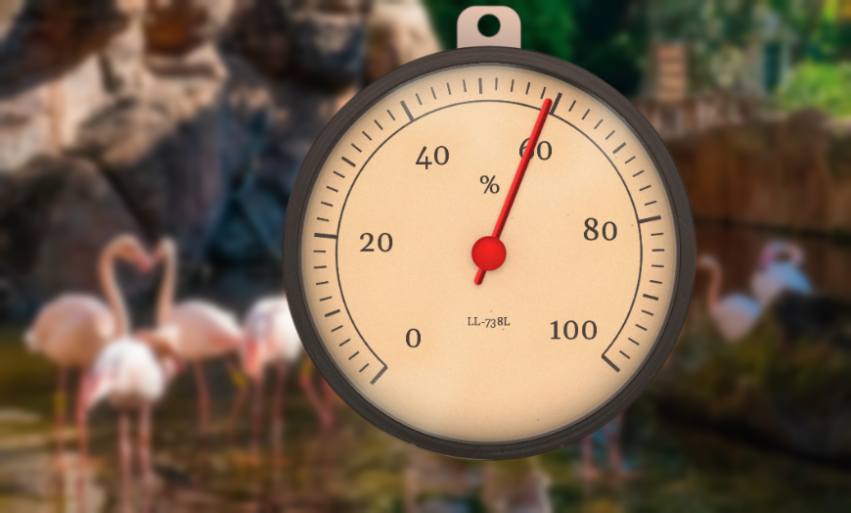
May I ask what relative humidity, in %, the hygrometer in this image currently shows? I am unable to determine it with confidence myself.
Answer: 59 %
